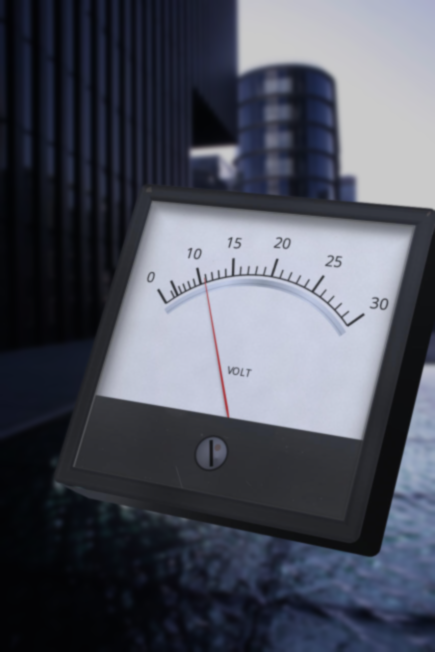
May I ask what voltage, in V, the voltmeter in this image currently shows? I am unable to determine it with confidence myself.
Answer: 11 V
